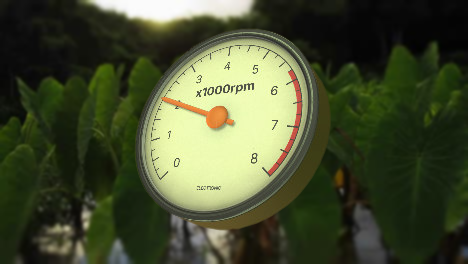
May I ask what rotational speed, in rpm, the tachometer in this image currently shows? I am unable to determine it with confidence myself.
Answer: 2000 rpm
